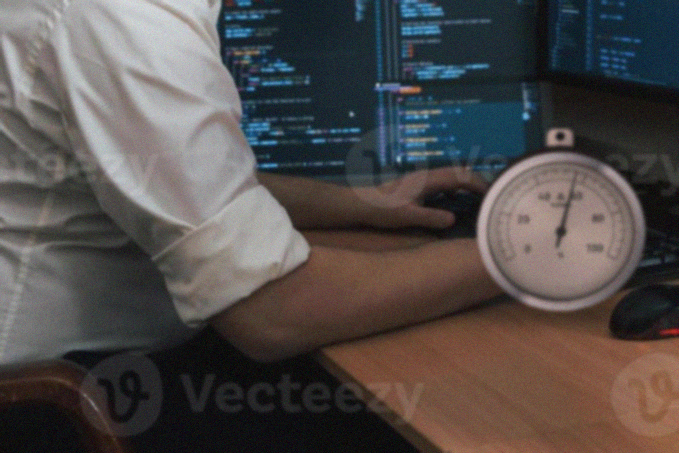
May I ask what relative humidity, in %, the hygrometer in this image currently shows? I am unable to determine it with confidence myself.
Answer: 56 %
